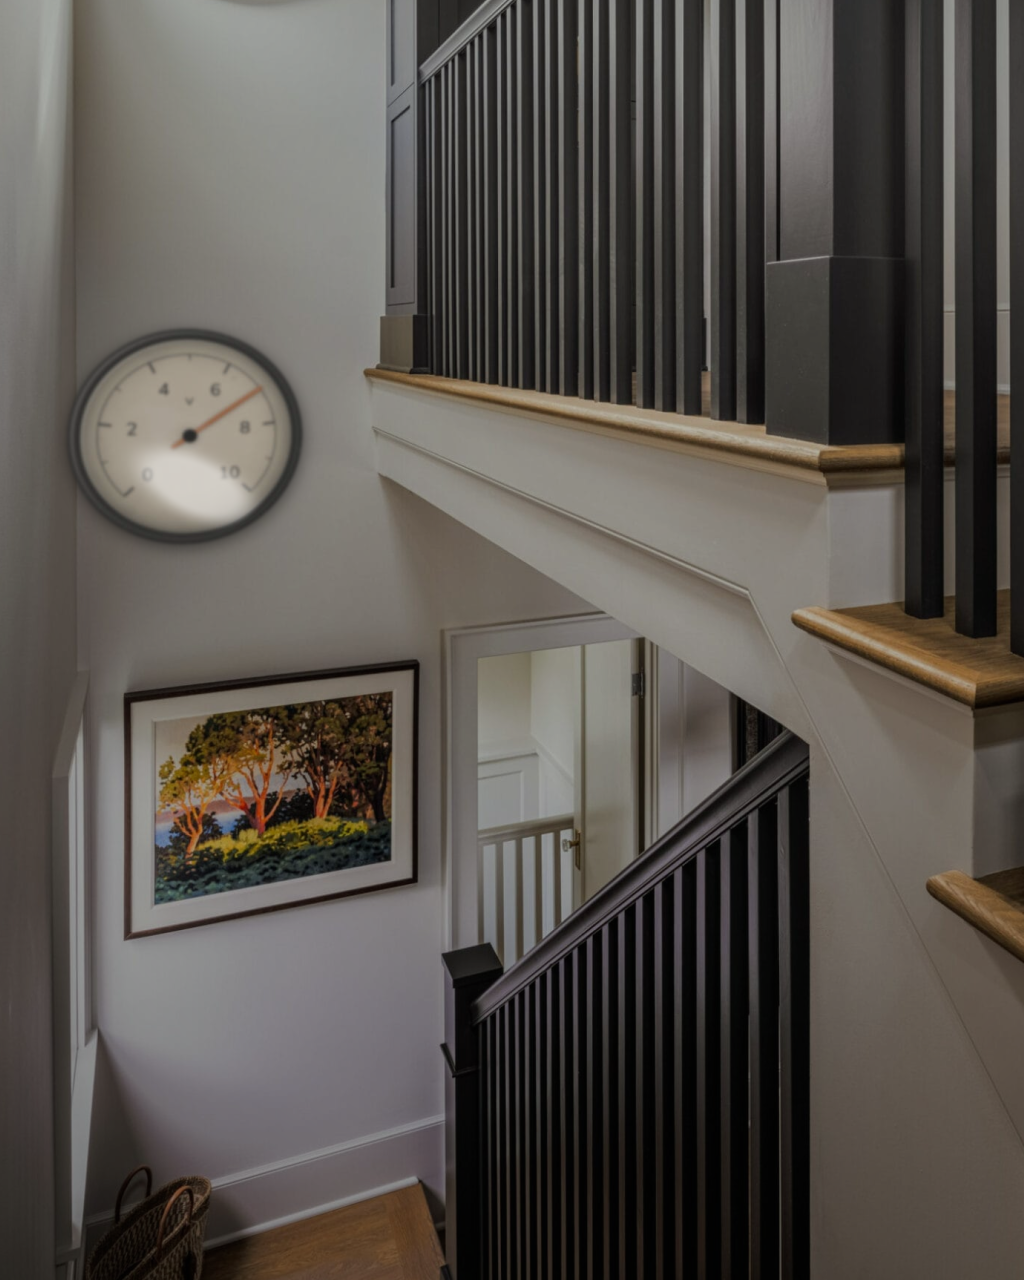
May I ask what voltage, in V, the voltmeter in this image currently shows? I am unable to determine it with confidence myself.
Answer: 7 V
